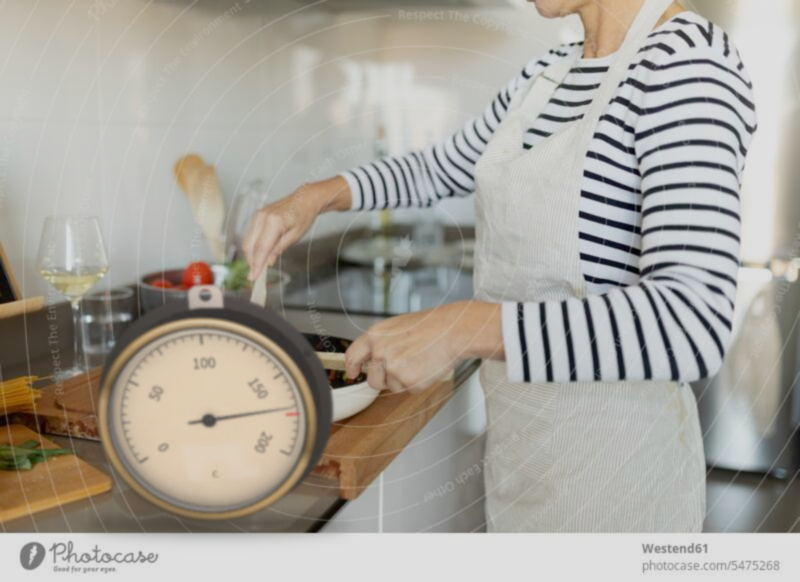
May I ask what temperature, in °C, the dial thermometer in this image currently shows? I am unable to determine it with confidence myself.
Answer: 170 °C
